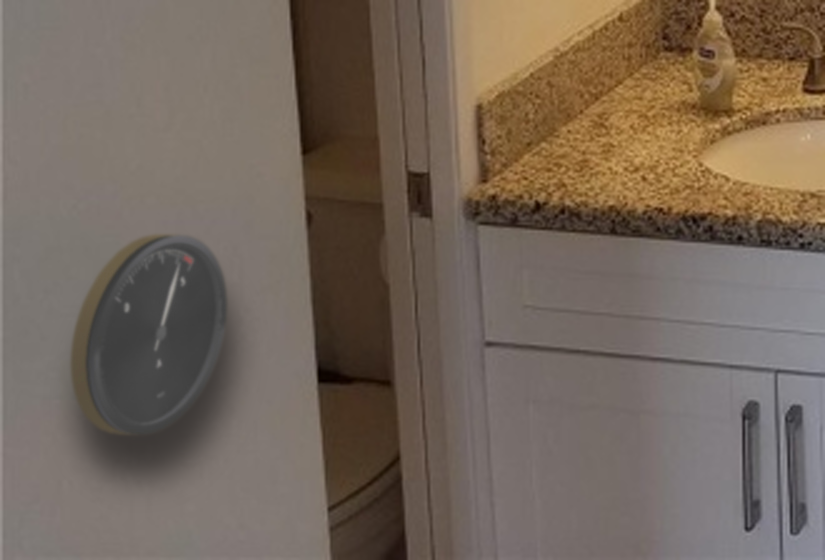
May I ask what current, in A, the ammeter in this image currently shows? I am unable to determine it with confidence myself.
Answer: 4 A
